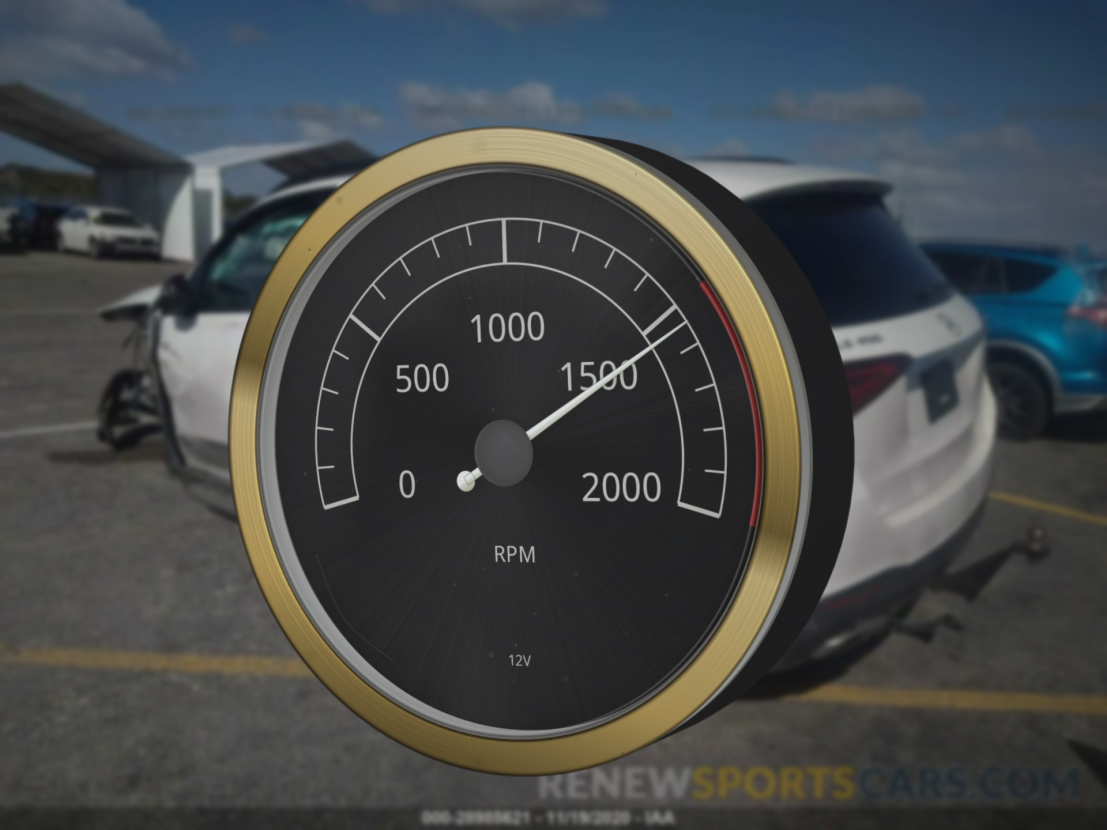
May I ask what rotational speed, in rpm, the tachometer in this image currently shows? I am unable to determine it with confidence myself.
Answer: 1550 rpm
